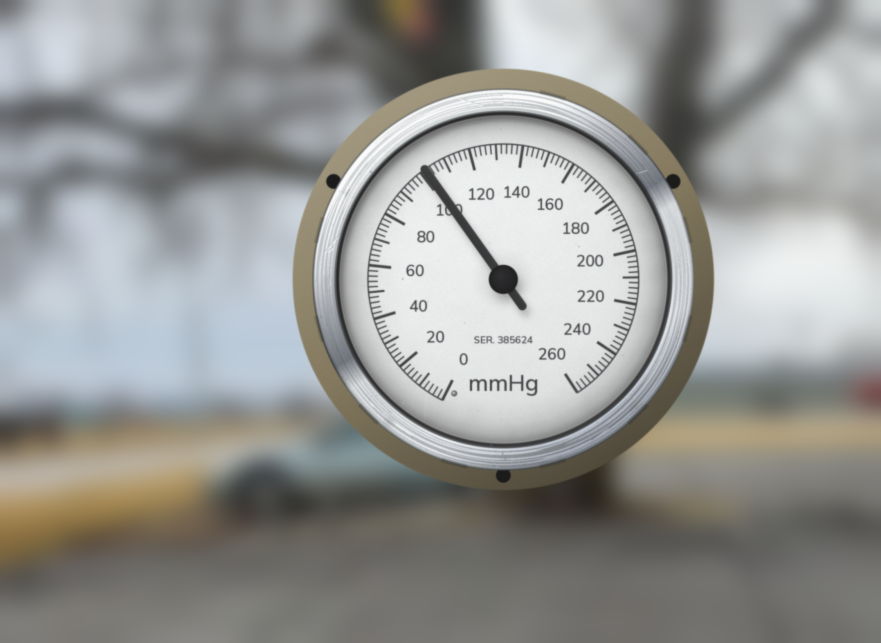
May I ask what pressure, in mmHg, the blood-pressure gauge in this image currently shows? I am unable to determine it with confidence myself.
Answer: 102 mmHg
